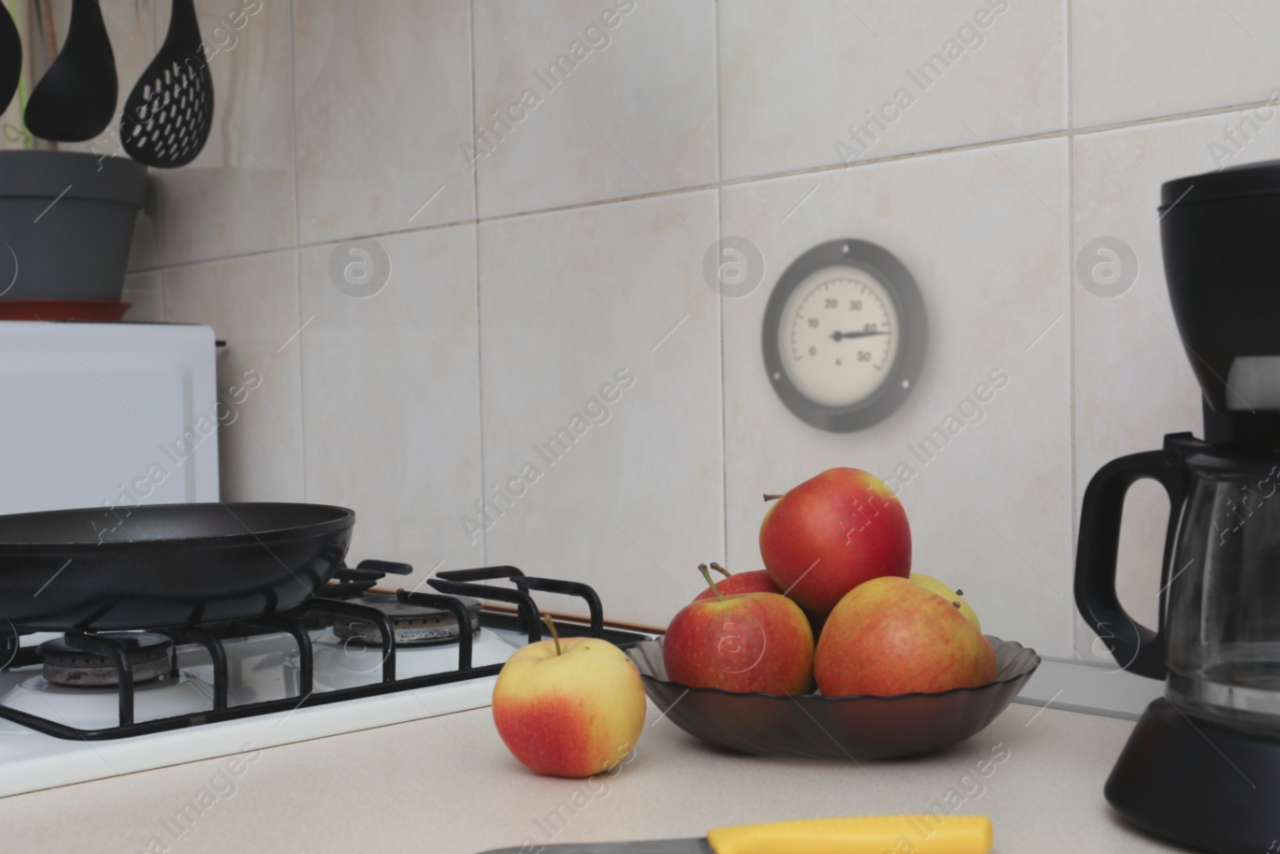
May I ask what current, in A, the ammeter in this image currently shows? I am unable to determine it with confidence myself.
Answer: 42 A
